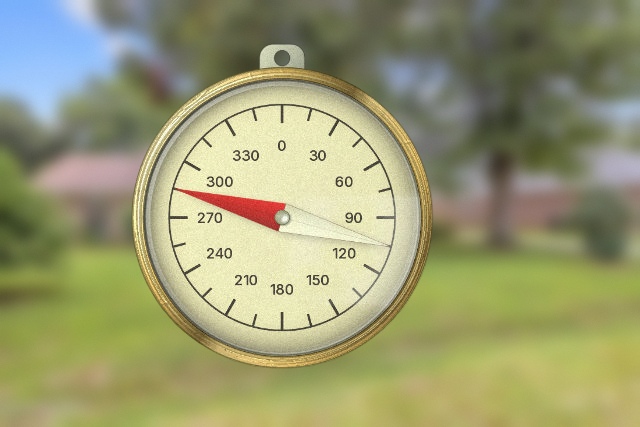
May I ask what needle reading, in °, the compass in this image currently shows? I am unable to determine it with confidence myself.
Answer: 285 °
